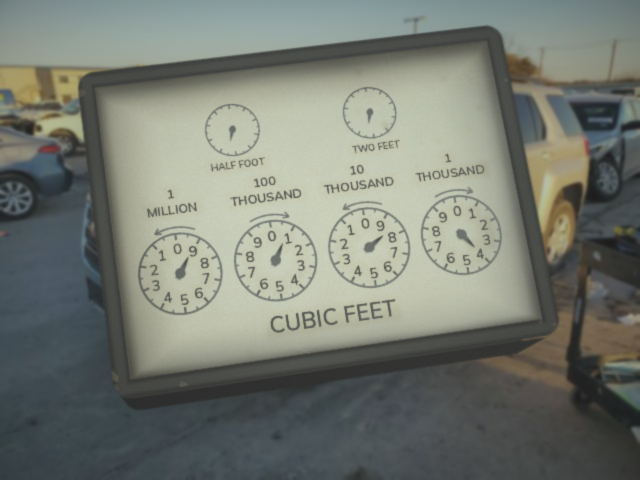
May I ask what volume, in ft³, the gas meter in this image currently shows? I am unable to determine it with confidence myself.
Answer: 908400 ft³
